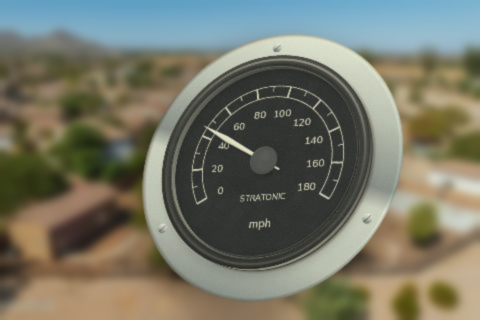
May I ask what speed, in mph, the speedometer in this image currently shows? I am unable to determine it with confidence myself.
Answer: 45 mph
